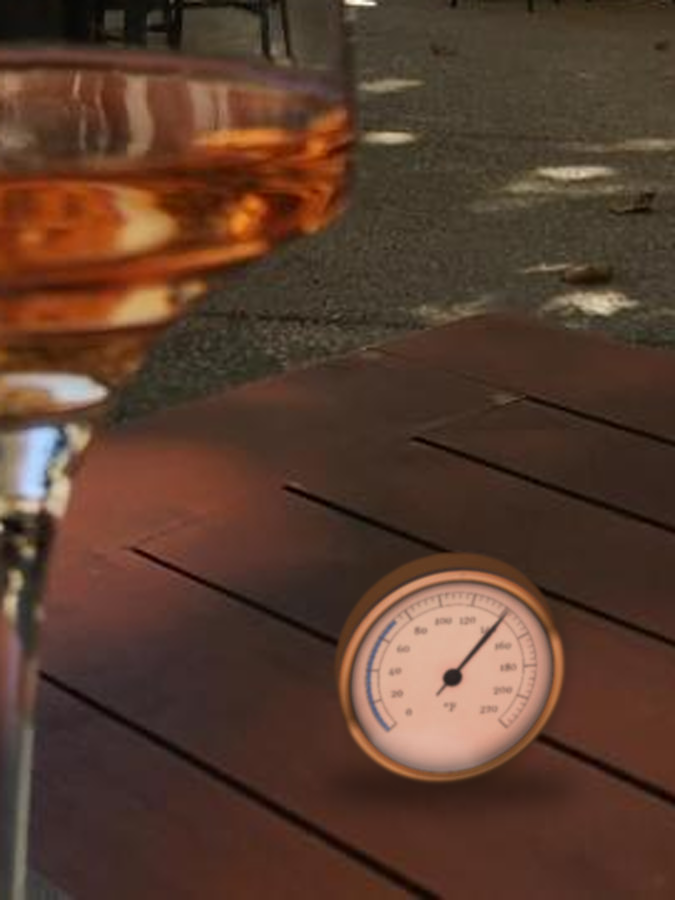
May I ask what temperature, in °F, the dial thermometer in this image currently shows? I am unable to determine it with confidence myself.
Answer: 140 °F
